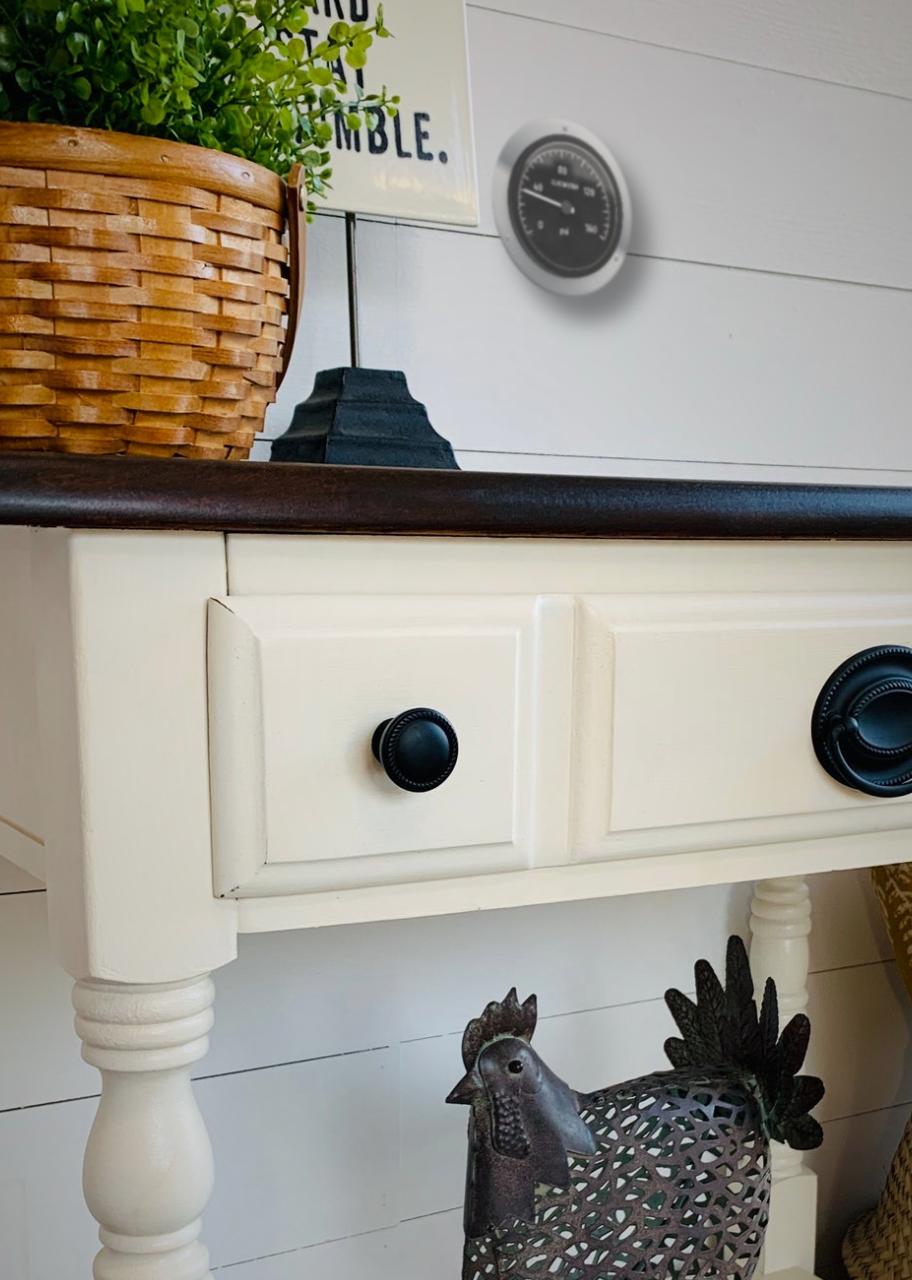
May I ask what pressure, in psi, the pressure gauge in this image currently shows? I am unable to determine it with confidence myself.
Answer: 30 psi
